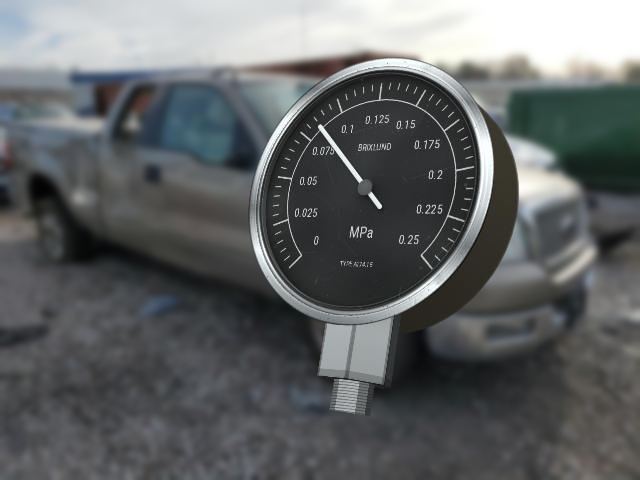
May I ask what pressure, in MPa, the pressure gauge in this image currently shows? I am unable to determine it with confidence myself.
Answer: 0.085 MPa
